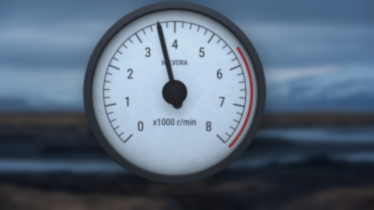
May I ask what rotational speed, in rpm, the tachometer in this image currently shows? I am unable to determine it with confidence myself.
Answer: 3600 rpm
